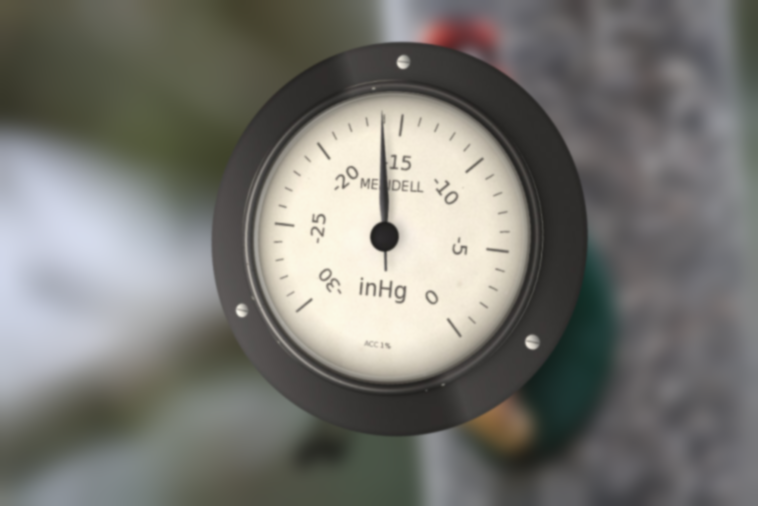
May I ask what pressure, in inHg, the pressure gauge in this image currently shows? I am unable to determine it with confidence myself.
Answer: -16 inHg
